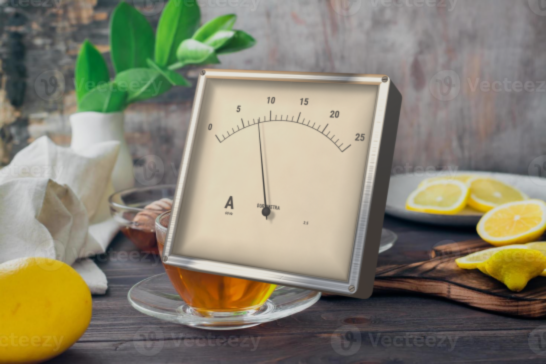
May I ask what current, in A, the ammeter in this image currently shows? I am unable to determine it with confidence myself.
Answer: 8 A
